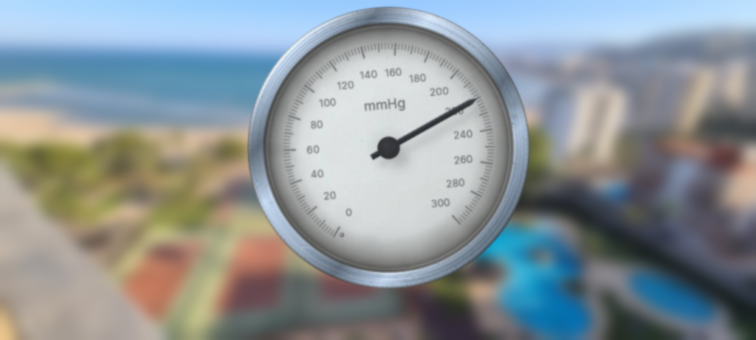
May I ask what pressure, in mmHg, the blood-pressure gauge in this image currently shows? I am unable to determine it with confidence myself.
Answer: 220 mmHg
